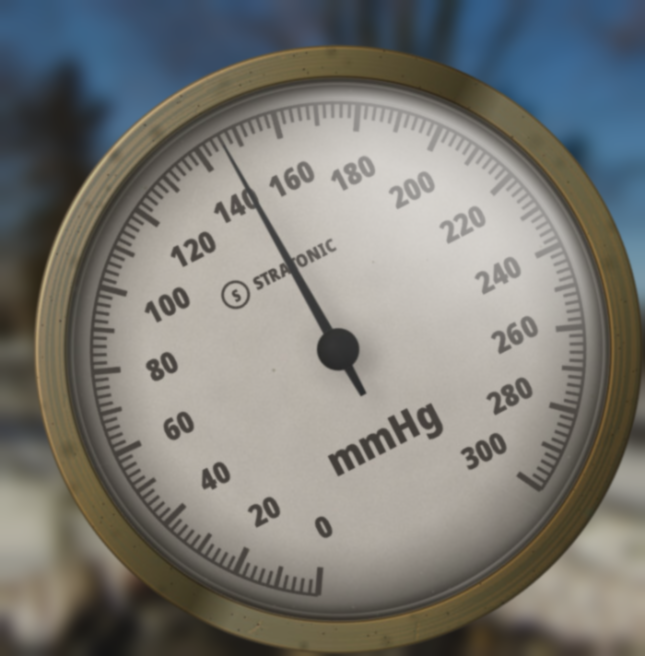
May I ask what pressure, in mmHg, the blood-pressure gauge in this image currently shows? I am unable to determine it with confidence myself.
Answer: 146 mmHg
